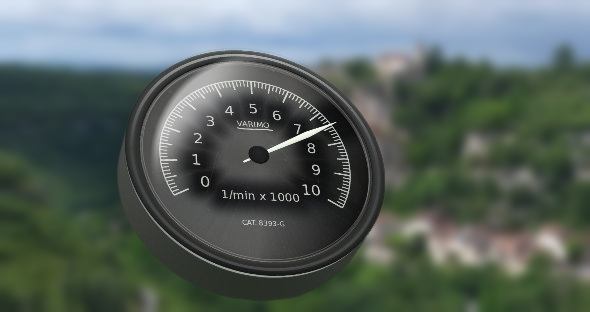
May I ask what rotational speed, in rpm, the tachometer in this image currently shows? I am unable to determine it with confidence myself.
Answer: 7500 rpm
